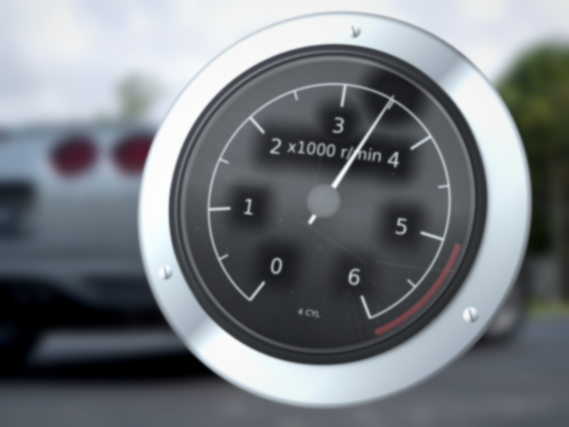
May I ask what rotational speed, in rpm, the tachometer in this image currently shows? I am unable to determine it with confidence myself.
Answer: 3500 rpm
